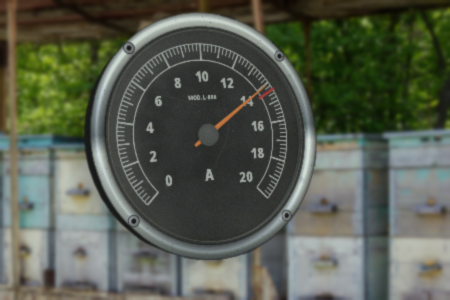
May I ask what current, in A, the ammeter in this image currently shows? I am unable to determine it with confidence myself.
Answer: 14 A
